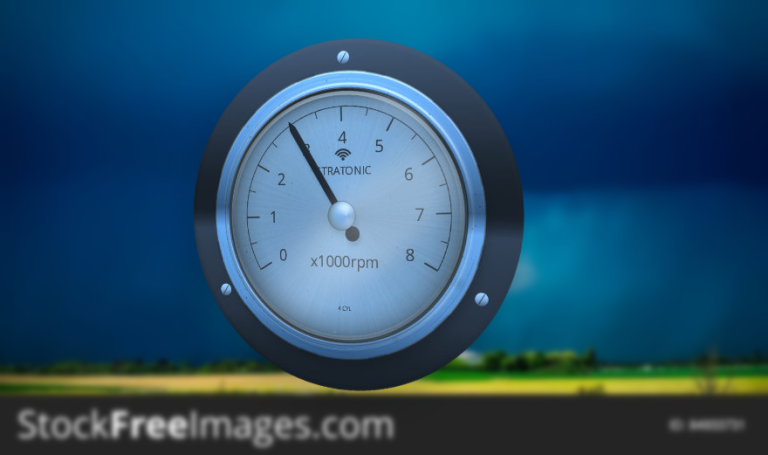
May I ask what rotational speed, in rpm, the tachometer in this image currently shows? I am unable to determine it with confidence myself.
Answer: 3000 rpm
